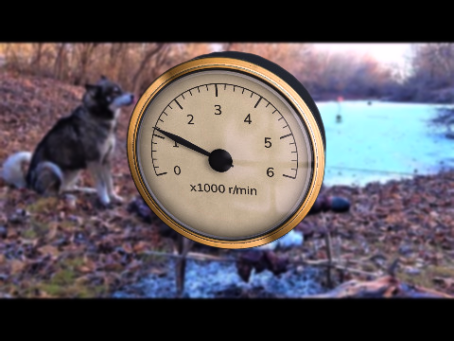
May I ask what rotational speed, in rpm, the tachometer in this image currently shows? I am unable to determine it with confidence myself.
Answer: 1200 rpm
